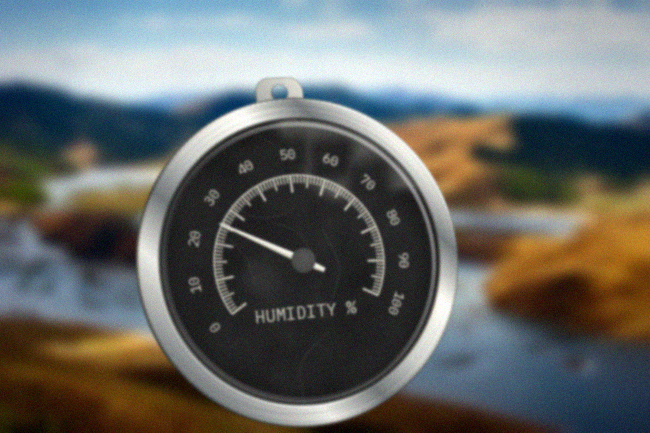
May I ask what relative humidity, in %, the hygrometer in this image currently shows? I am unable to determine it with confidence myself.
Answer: 25 %
